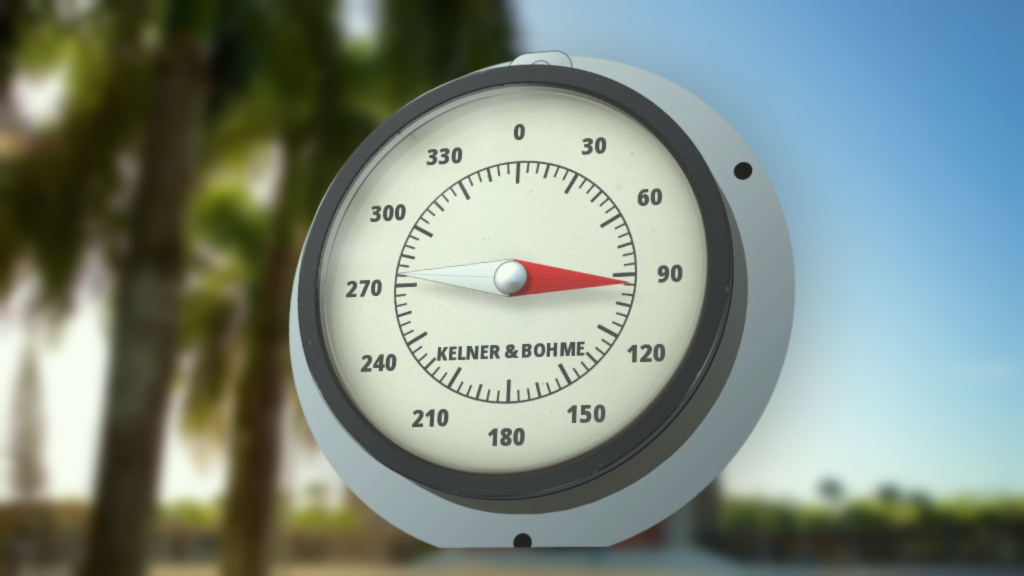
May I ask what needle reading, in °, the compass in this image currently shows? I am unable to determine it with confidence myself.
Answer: 95 °
